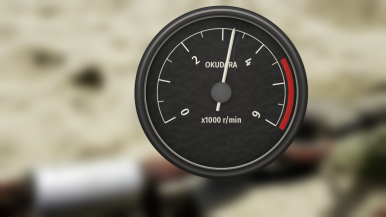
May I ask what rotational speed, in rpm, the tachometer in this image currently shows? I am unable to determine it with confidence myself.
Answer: 3250 rpm
